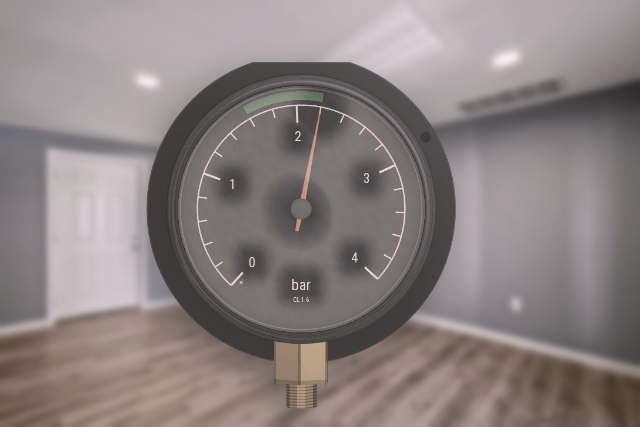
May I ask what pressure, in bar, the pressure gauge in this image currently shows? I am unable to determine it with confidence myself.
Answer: 2.2 bar
